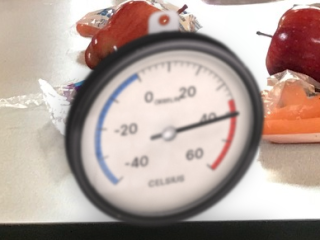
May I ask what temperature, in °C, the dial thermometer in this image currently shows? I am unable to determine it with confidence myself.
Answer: 40 °C
